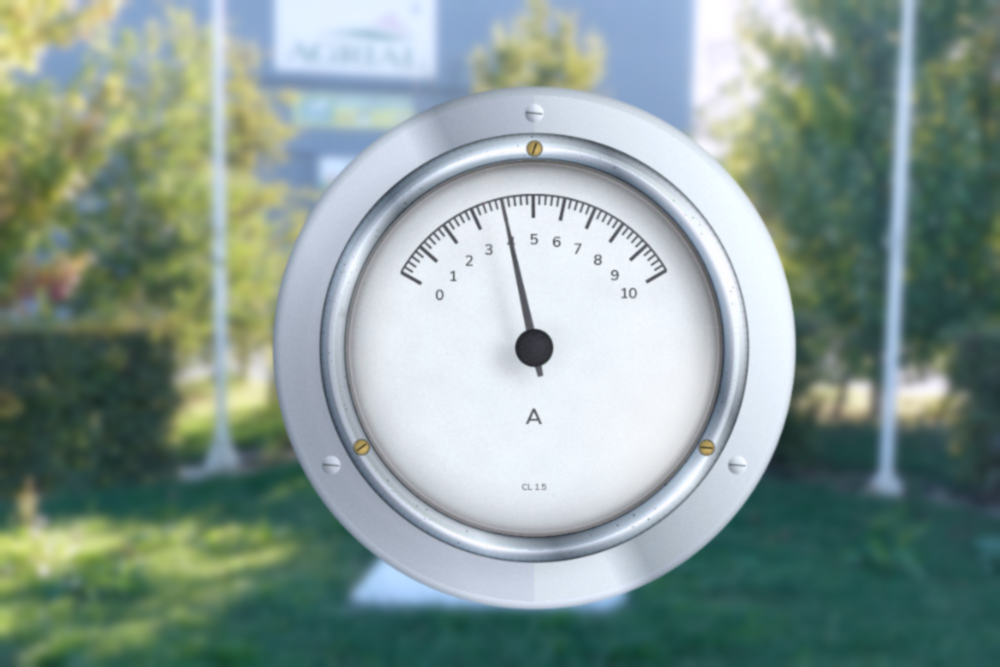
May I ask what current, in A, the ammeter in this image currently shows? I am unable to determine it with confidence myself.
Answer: 4 A
